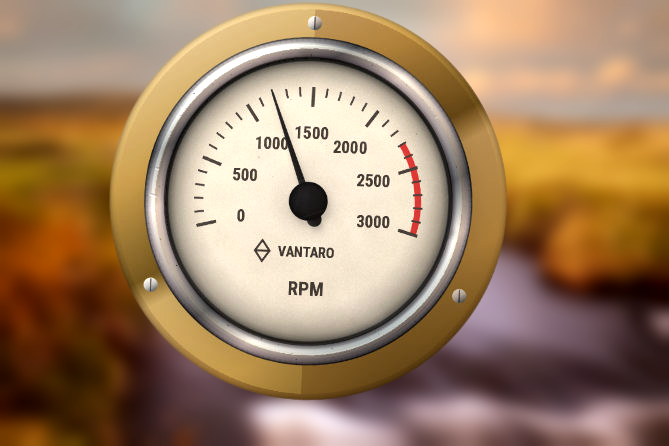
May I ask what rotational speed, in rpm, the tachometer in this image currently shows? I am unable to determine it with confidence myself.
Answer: 1200 rpm
